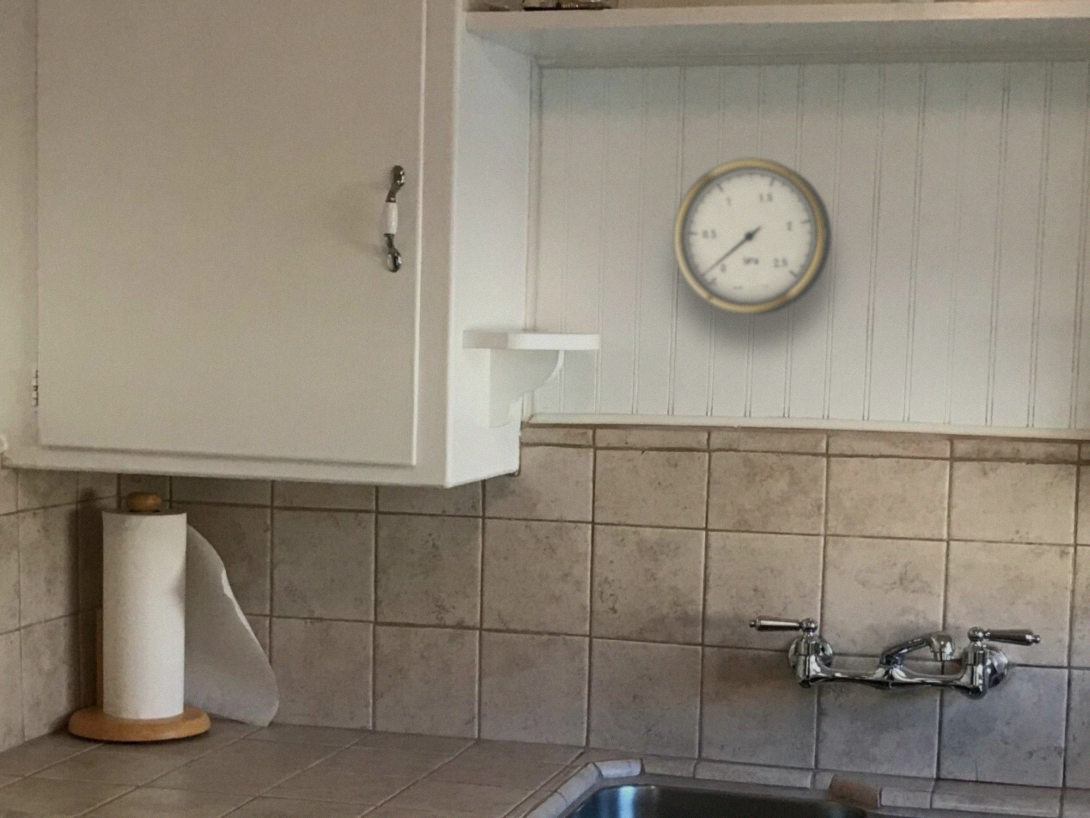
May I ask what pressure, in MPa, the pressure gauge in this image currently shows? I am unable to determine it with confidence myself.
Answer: 0.1 MPa
